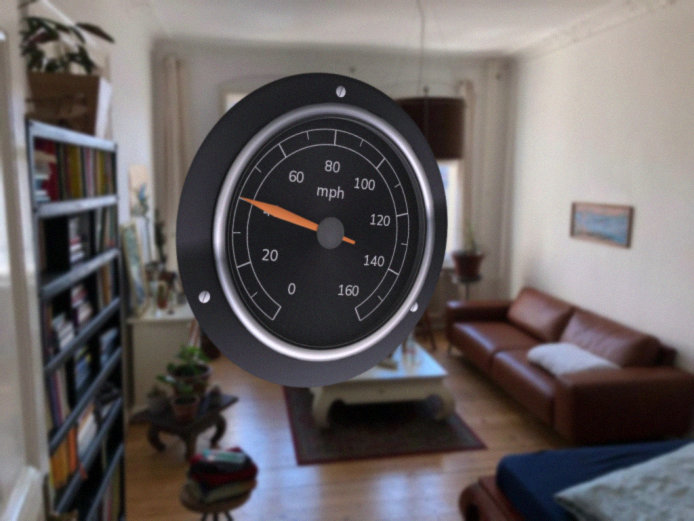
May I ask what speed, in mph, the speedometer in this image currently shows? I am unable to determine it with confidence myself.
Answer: 40 mph
